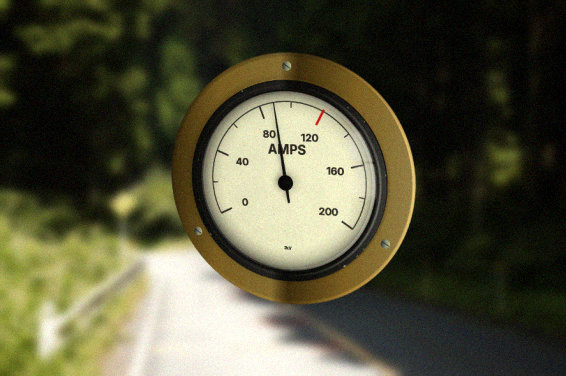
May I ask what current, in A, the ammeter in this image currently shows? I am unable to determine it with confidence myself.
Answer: 90 A
